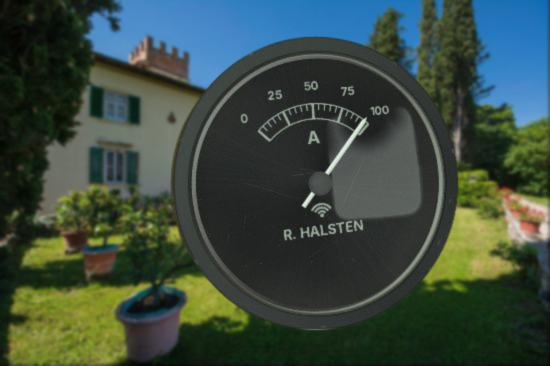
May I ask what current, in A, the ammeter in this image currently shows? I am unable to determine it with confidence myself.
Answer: 95 A
